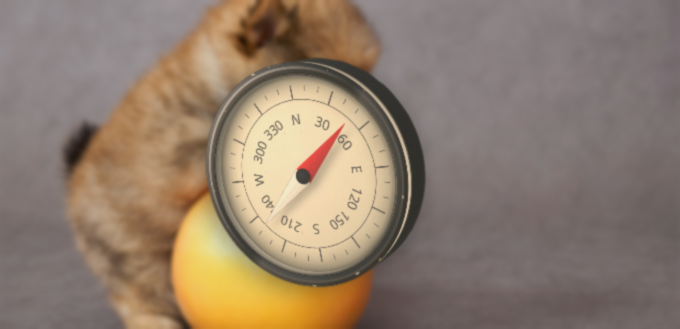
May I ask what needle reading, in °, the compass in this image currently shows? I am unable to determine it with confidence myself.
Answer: 50 °
